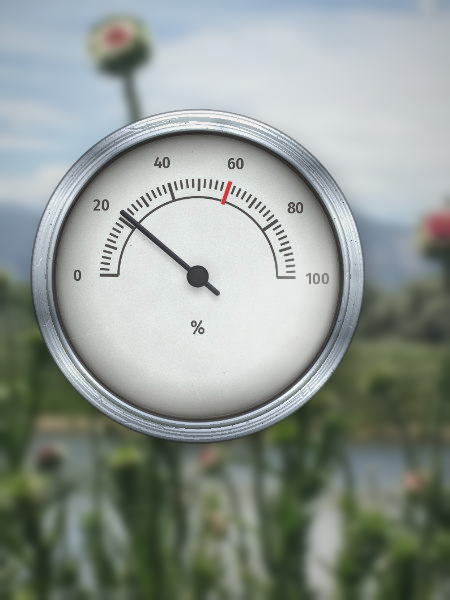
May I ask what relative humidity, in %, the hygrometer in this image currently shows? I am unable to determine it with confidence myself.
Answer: 22 %
